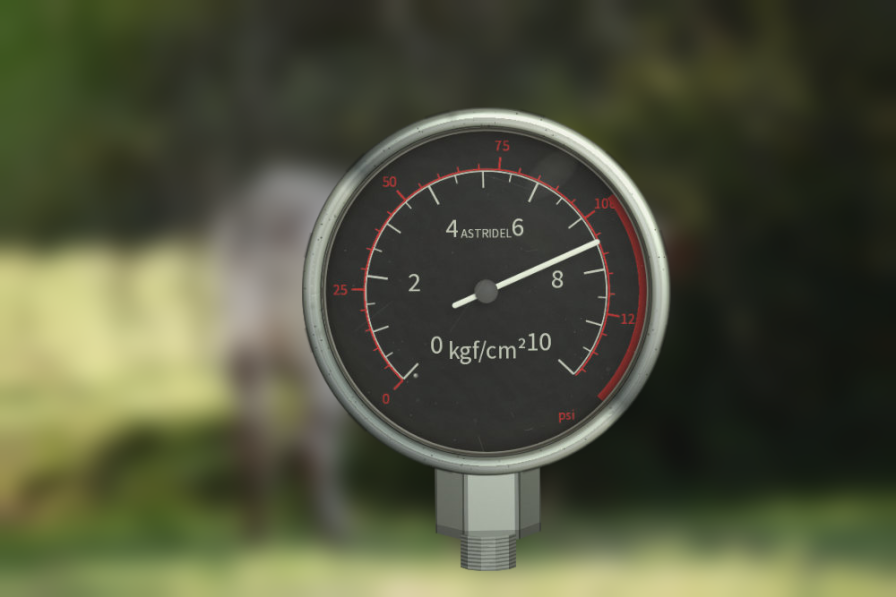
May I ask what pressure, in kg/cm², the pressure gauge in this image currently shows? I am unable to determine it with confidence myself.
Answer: 7.5 kg/cm²
